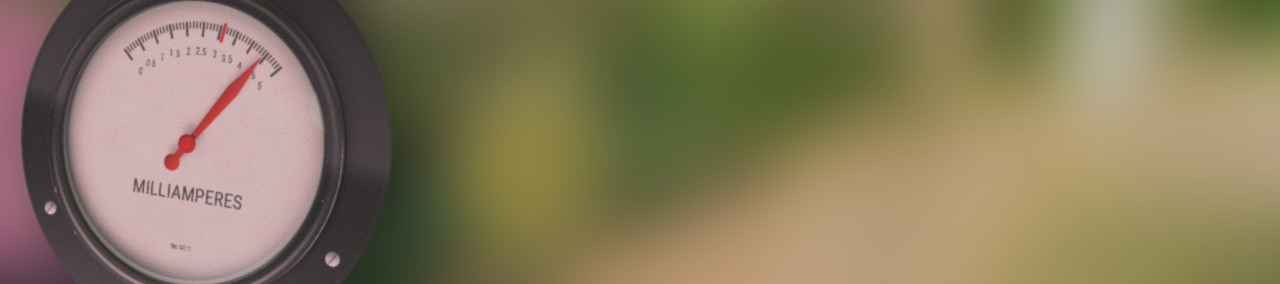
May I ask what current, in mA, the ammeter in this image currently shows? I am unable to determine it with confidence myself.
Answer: 4.5 mA
